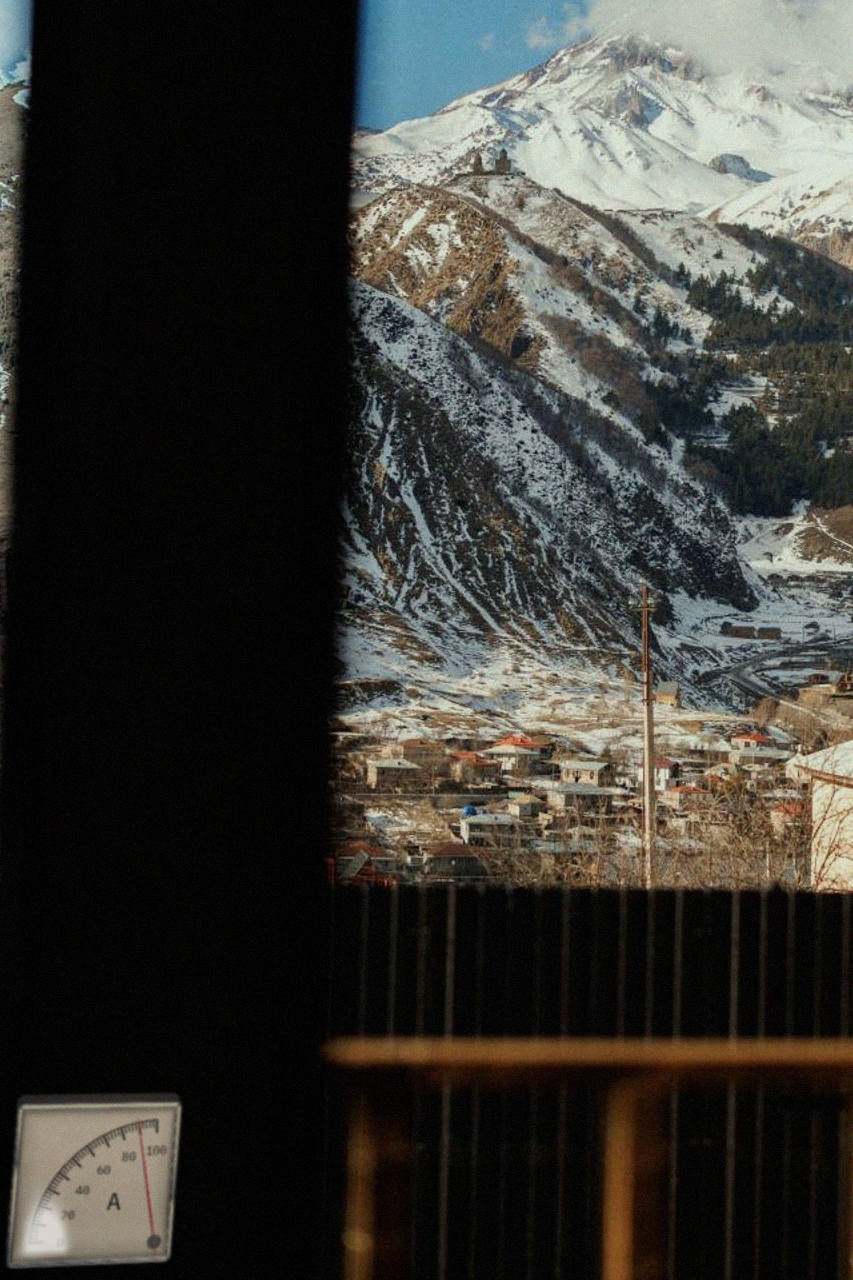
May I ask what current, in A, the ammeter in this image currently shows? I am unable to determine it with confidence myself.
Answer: 90 A
